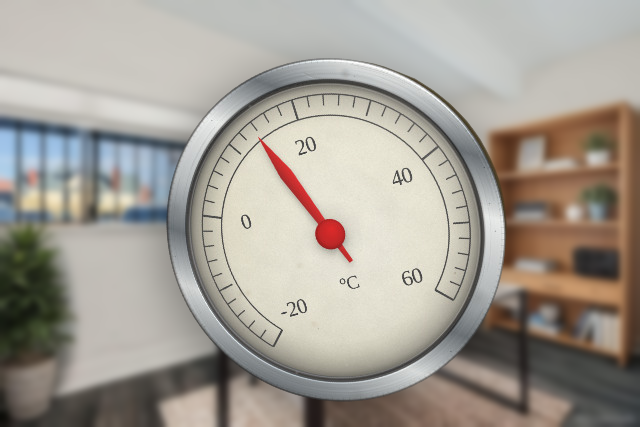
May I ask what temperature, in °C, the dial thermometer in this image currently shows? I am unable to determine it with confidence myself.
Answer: 14 °C
